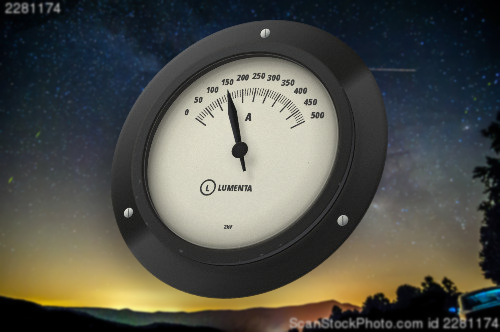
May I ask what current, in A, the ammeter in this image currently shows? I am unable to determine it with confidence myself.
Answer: 150 A
